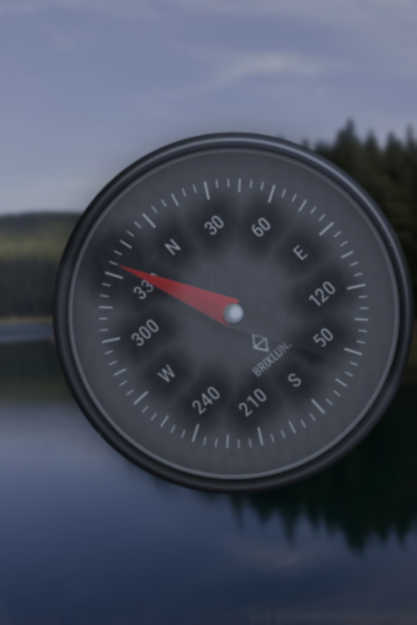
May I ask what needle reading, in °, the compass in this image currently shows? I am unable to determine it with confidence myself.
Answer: 335 °
